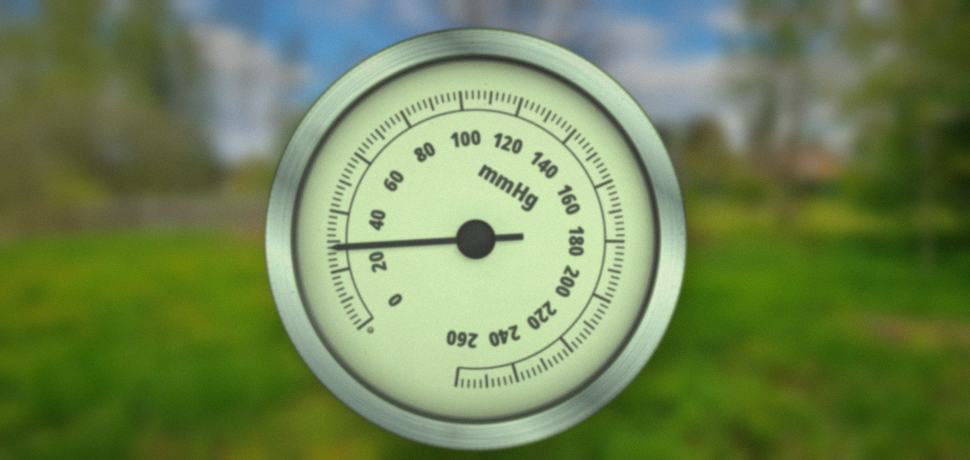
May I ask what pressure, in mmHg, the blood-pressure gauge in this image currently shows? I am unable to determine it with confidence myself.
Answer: 28 mmHg
